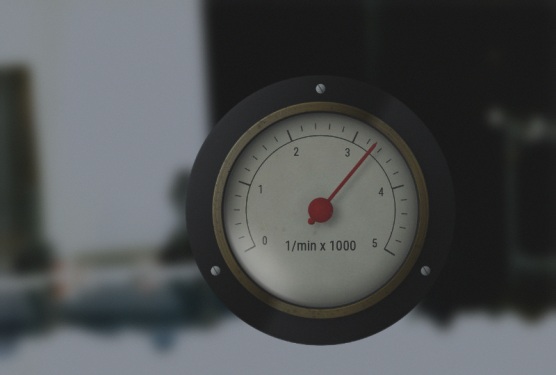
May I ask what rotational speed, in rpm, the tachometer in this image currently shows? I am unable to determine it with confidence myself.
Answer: 3300 rpm
